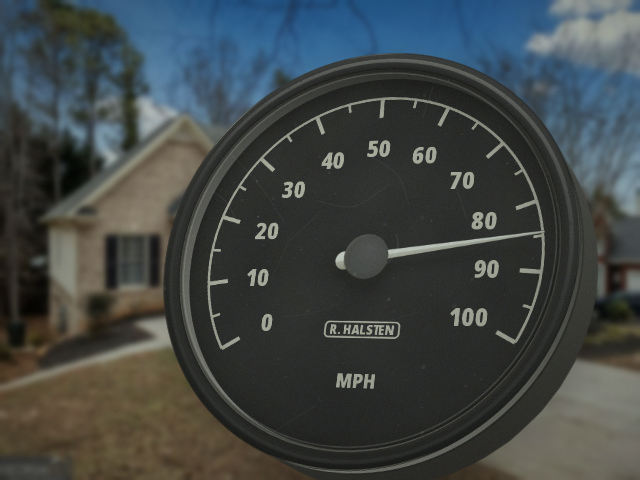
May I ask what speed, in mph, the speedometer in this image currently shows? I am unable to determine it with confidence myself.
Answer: 85 mph
